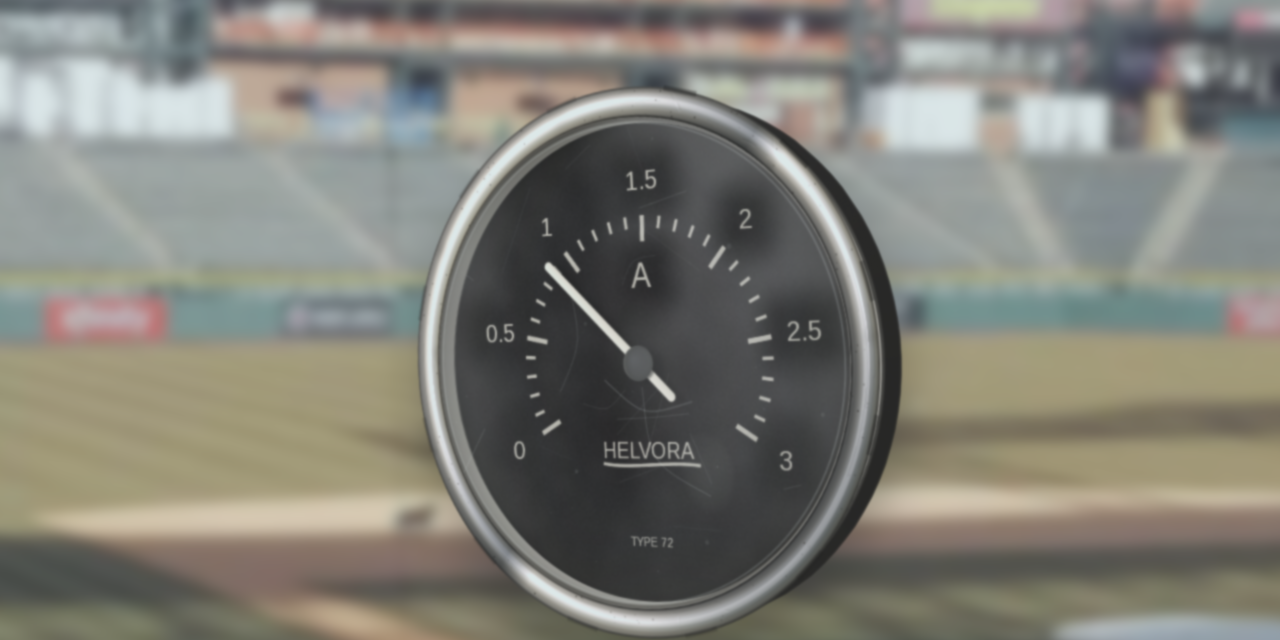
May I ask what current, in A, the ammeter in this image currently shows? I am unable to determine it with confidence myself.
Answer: 0.9 A
